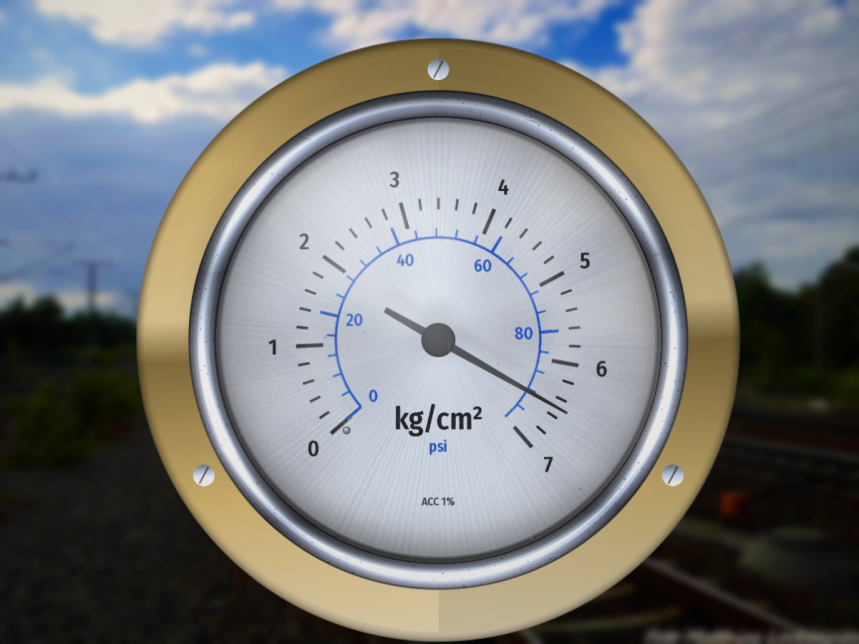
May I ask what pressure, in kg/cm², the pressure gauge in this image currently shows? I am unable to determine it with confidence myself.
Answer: 6.5 kg/cm²
